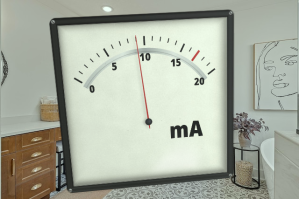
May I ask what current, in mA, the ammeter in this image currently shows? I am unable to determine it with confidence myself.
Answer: 9 mA
